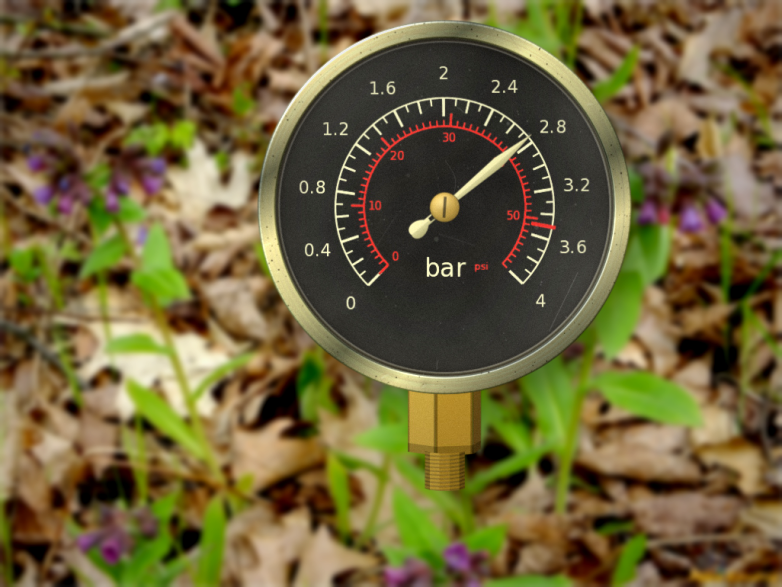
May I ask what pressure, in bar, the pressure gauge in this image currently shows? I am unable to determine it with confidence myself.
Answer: 2.75 bar
